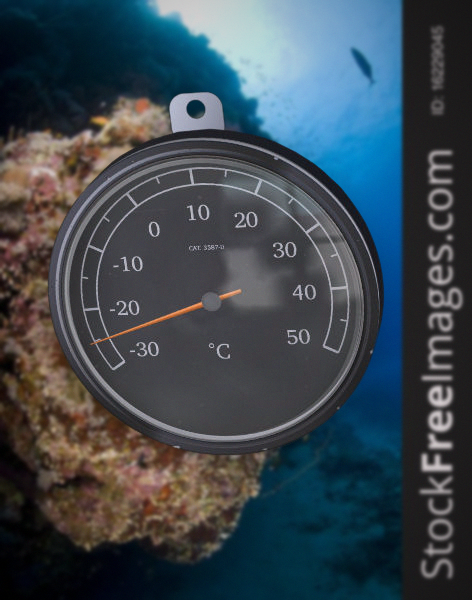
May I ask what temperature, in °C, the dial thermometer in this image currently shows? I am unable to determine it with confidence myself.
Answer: -25 °C
